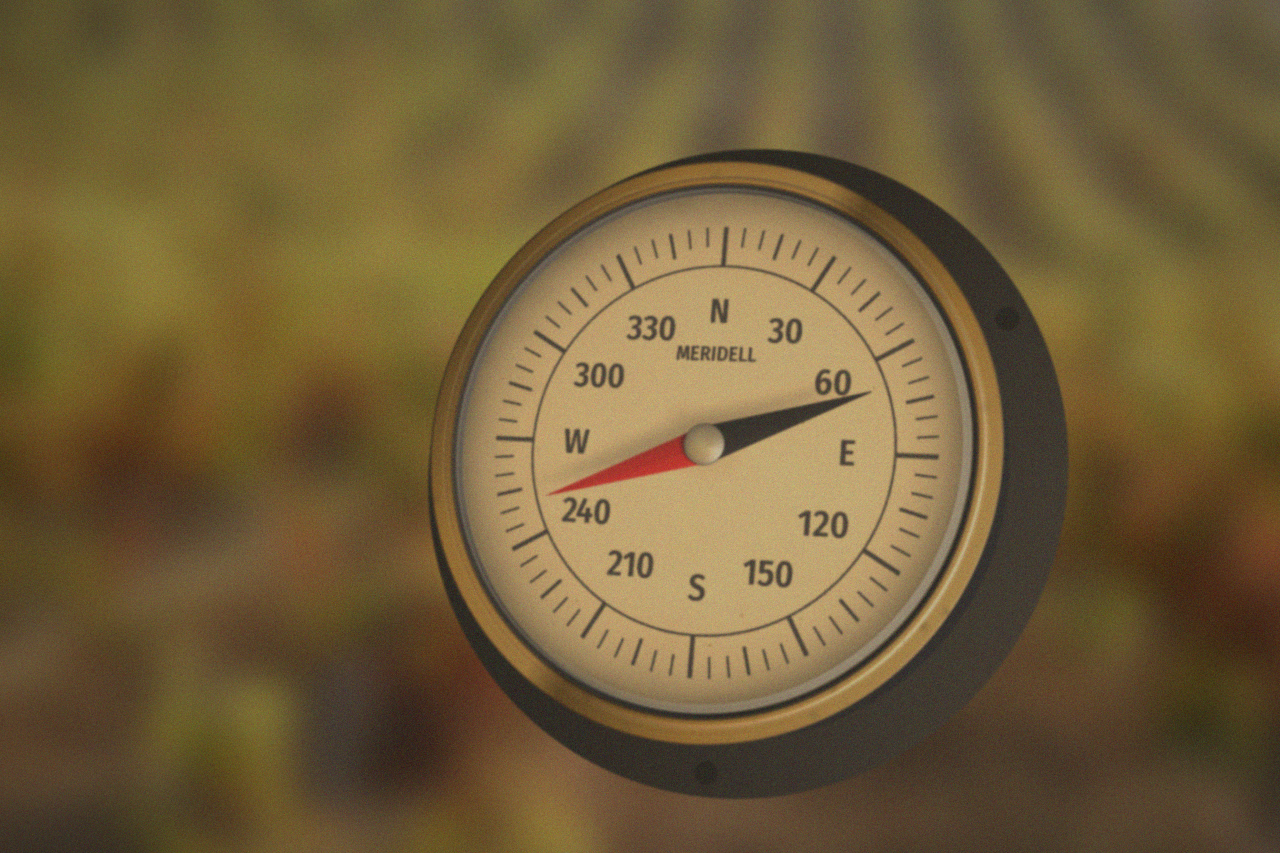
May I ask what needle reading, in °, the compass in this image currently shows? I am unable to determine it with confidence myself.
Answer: 250 °
